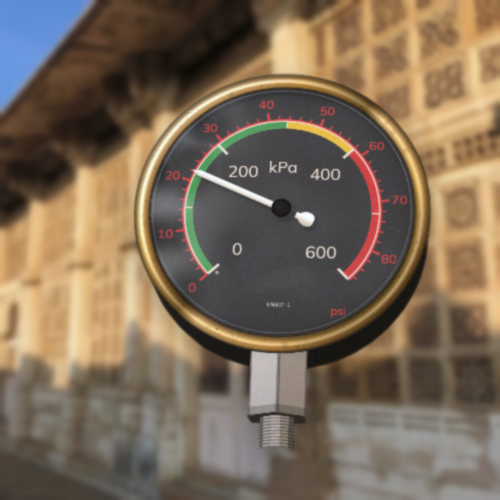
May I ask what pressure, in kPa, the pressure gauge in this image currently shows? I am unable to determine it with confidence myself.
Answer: 150 kPa
